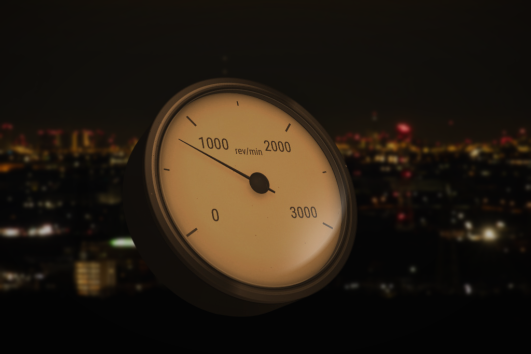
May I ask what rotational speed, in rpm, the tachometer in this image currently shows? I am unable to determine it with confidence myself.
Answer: 750 rpm
